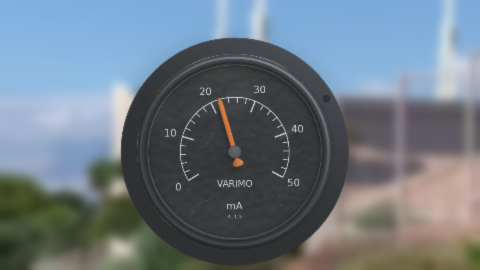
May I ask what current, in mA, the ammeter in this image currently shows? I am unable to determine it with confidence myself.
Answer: 22 mA
